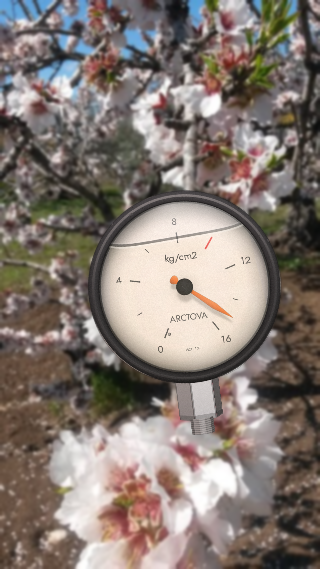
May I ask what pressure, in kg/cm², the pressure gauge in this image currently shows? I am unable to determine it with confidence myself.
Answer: 15 kg/cm²
